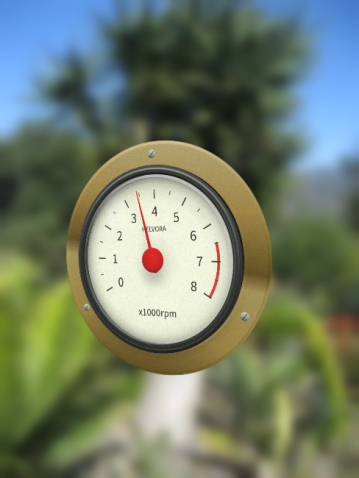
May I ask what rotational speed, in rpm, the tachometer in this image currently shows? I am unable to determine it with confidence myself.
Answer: 3500 rpm
